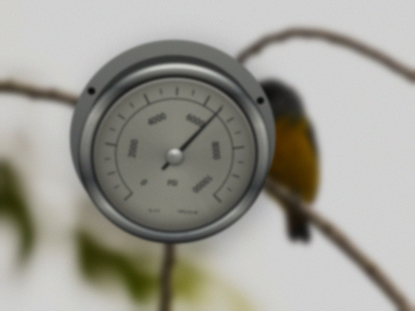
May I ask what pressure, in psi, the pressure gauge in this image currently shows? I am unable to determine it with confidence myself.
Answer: 6500 psi
